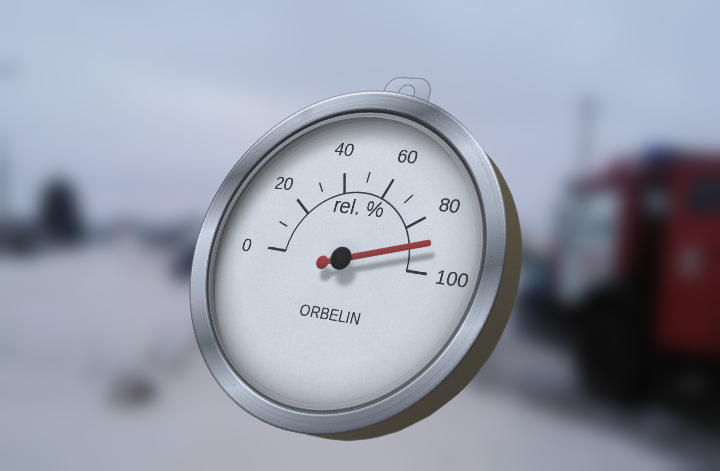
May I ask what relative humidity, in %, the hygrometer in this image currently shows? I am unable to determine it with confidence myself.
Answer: 90 %
